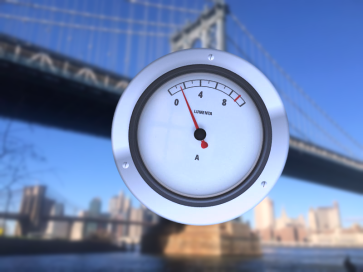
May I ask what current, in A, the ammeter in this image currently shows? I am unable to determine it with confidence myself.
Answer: 1.5 A
